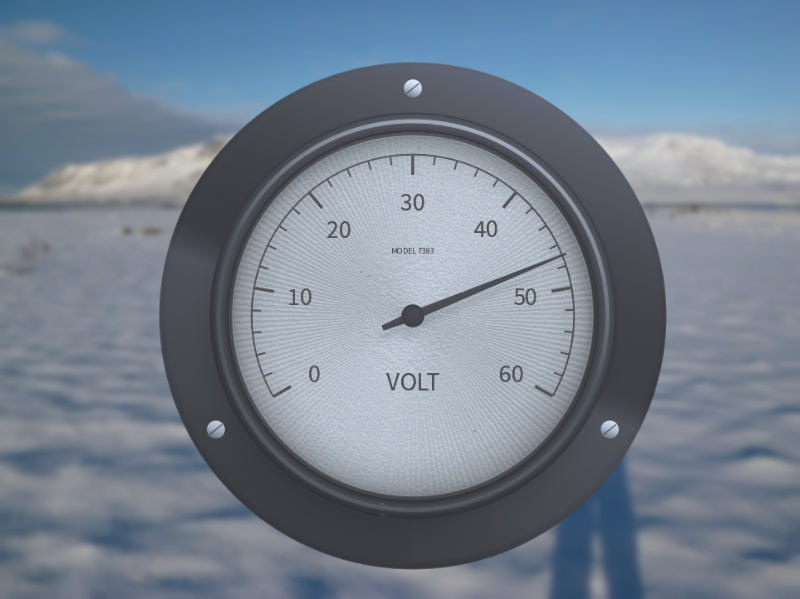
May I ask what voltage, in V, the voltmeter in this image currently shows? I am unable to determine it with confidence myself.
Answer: 47 V
